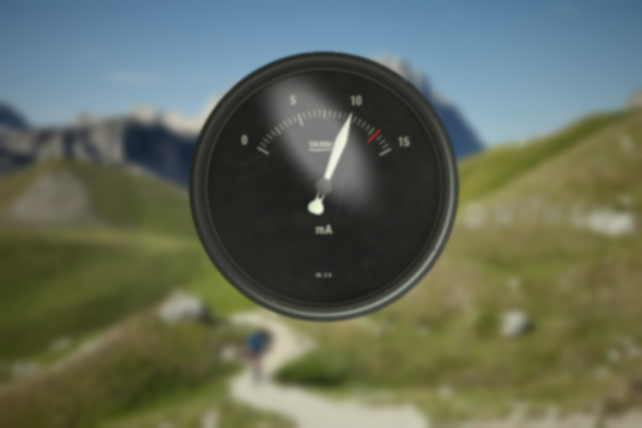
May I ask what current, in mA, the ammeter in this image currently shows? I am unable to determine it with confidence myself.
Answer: 10 mA
